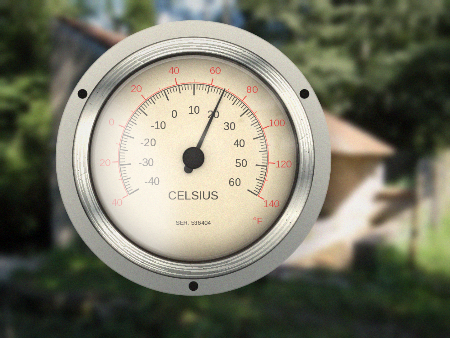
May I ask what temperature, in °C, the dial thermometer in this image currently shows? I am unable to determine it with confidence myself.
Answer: 20 °C
